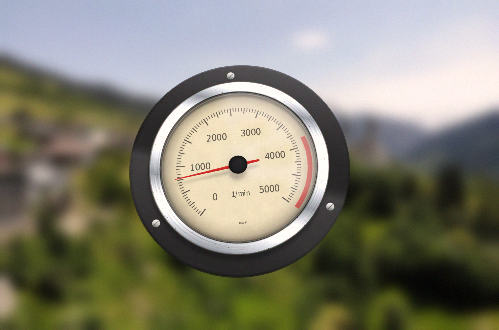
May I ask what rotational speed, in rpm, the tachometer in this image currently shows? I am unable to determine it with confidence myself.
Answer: 750 rpm
